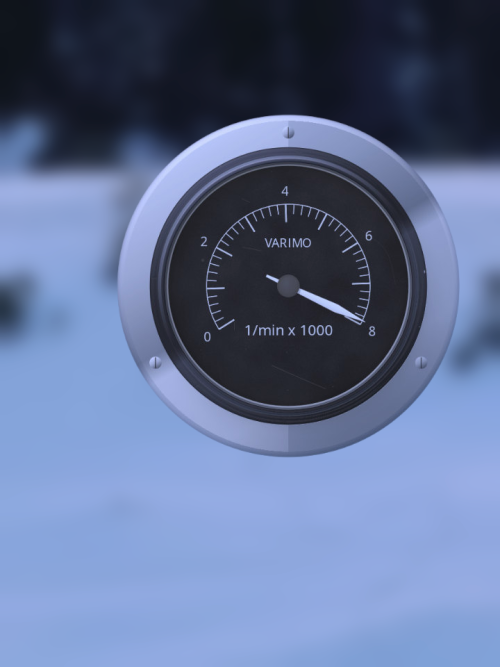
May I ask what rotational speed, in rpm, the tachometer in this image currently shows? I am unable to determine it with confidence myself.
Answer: 7900 rpm
